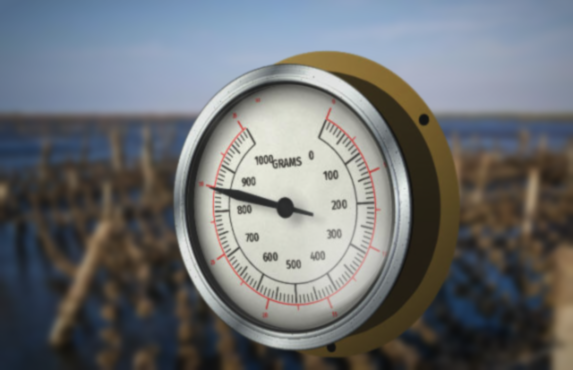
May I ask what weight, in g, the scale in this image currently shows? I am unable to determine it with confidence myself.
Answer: 850 g
